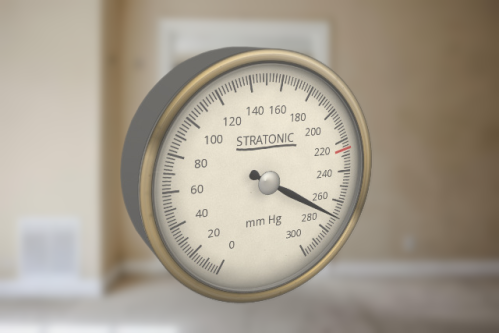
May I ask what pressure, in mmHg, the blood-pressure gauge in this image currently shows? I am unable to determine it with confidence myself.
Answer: 270 mmHg
